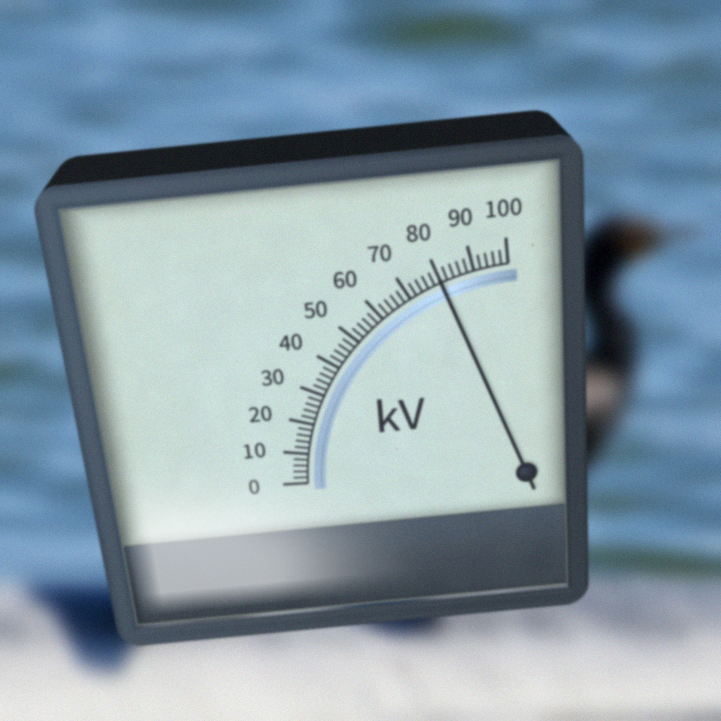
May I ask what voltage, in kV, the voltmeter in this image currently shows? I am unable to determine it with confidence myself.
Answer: 80 kV
